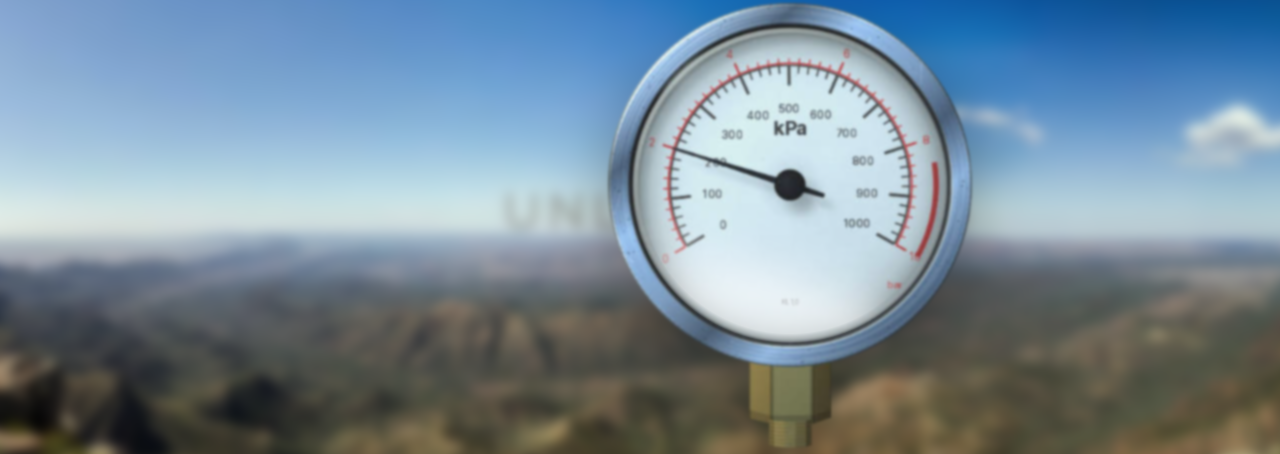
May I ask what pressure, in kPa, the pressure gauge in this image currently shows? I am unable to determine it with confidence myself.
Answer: 200 kPa
